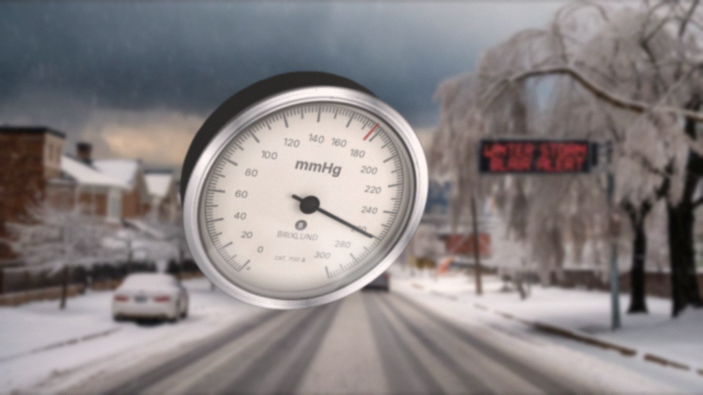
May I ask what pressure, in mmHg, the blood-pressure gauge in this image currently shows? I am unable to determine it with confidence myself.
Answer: 260 mmHg
